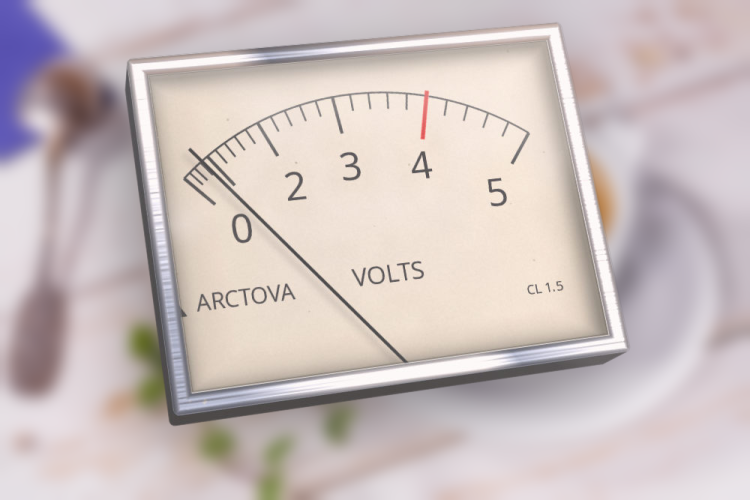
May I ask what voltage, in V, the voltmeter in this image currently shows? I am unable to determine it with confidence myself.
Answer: 0.8 V
